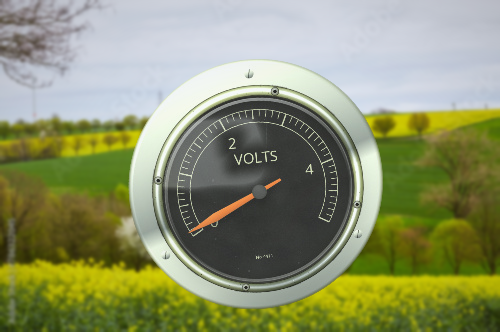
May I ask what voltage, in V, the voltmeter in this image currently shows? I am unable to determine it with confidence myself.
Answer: 0.1 V
